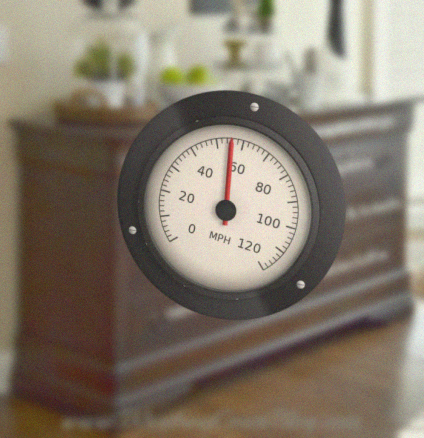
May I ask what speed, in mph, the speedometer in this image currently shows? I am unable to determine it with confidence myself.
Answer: 56 mph
